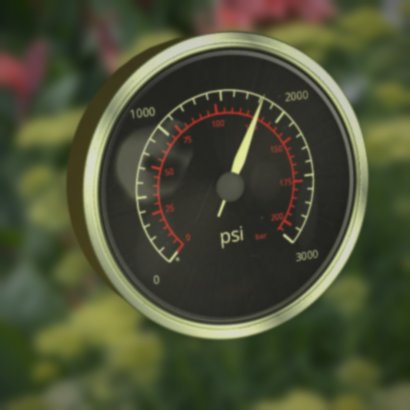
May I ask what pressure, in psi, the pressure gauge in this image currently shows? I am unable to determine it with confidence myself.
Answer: 1800 psi
